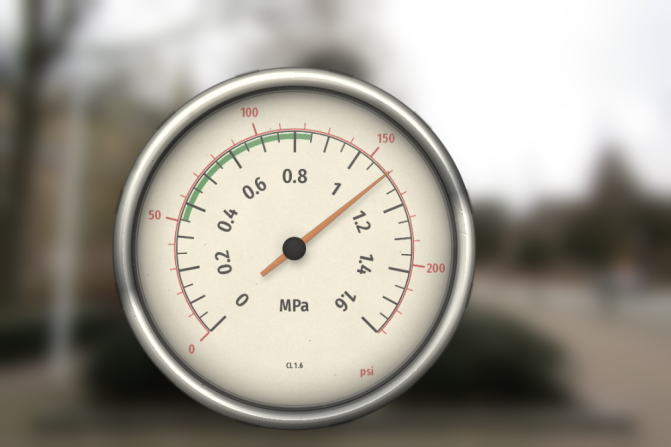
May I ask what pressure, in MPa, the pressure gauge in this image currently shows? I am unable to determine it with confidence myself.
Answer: 1.1 MPa
